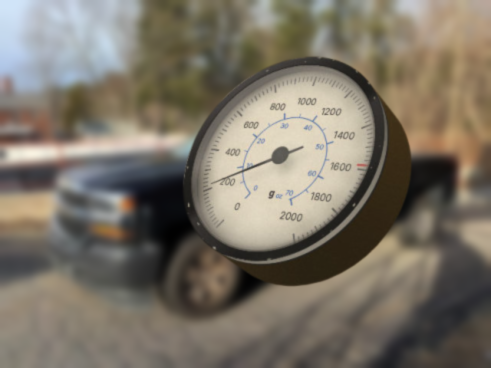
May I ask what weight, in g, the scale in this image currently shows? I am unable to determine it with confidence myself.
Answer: 200 g
